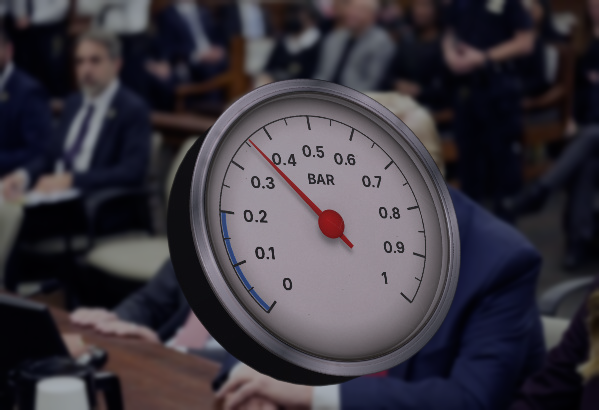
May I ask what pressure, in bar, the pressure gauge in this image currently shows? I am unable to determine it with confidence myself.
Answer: 0.35 bar
